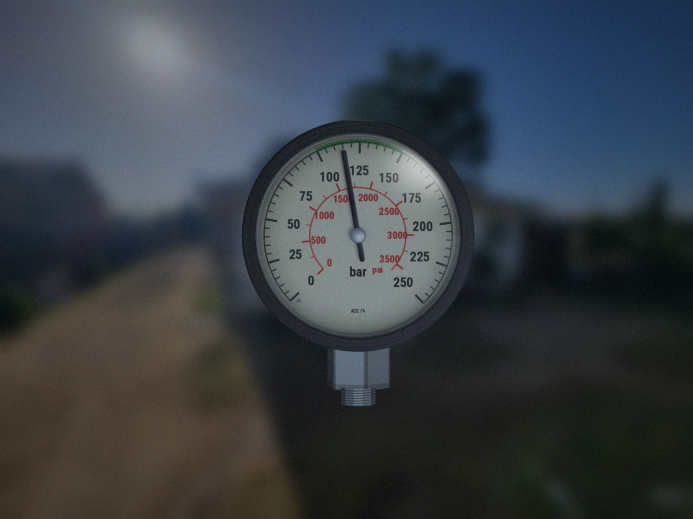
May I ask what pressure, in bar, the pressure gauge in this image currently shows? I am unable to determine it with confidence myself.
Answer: 115 bar
